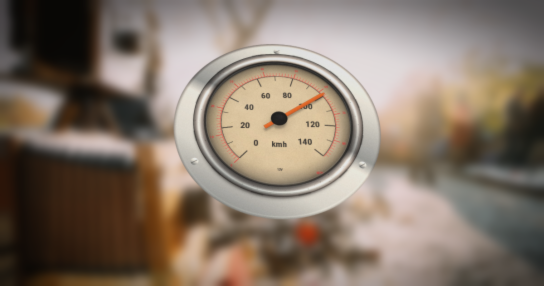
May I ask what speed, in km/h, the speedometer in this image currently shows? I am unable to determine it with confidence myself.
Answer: 100 km/h
